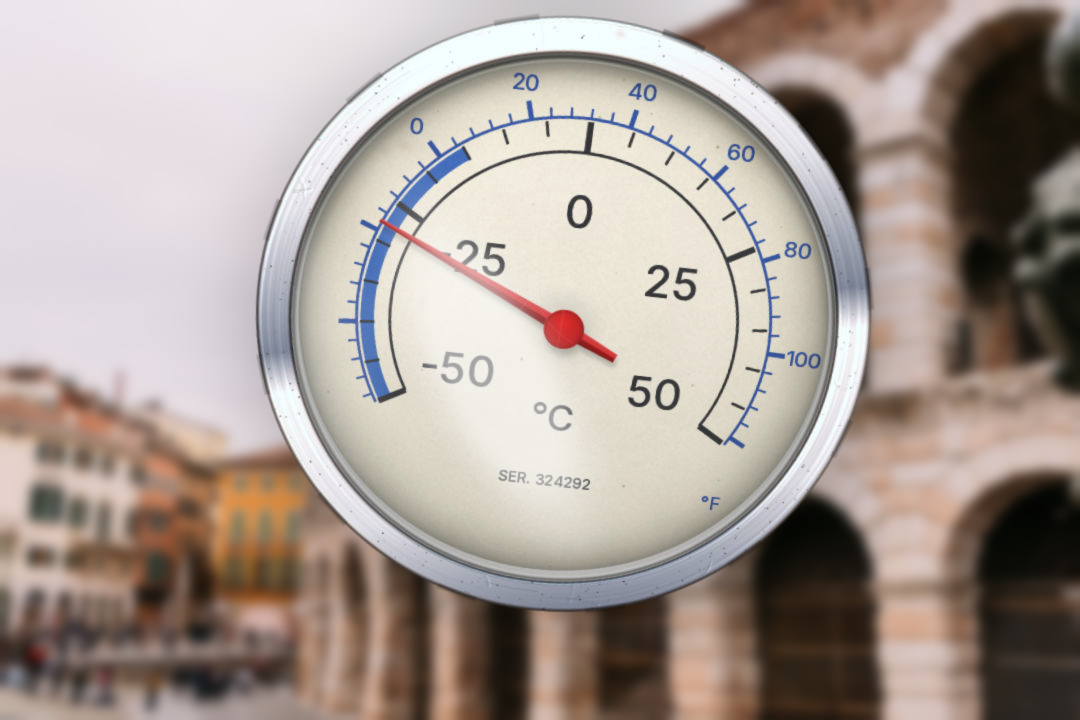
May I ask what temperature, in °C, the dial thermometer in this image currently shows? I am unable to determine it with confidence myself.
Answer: -27.5 °C
